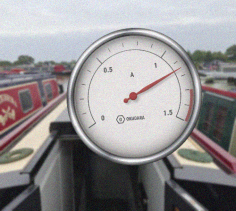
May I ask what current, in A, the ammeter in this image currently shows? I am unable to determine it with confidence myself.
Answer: 1.15 A
